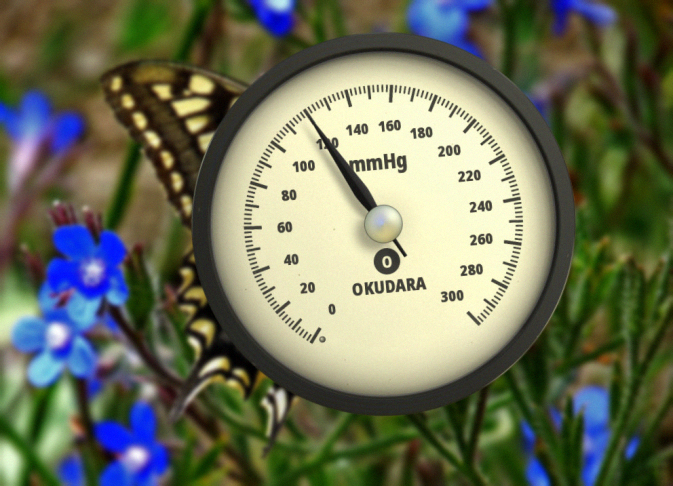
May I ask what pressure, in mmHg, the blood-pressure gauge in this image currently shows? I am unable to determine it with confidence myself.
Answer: 120 mmHg
